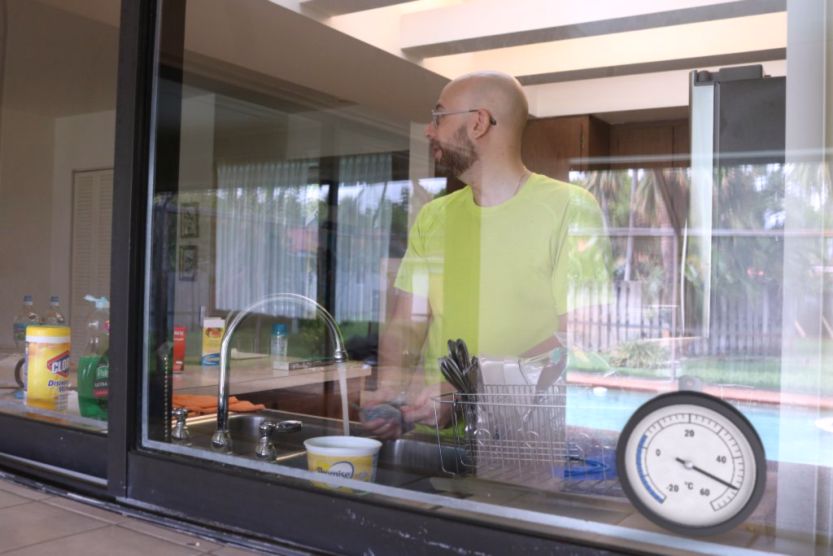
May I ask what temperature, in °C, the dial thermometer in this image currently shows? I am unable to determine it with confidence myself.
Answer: 50 °C
